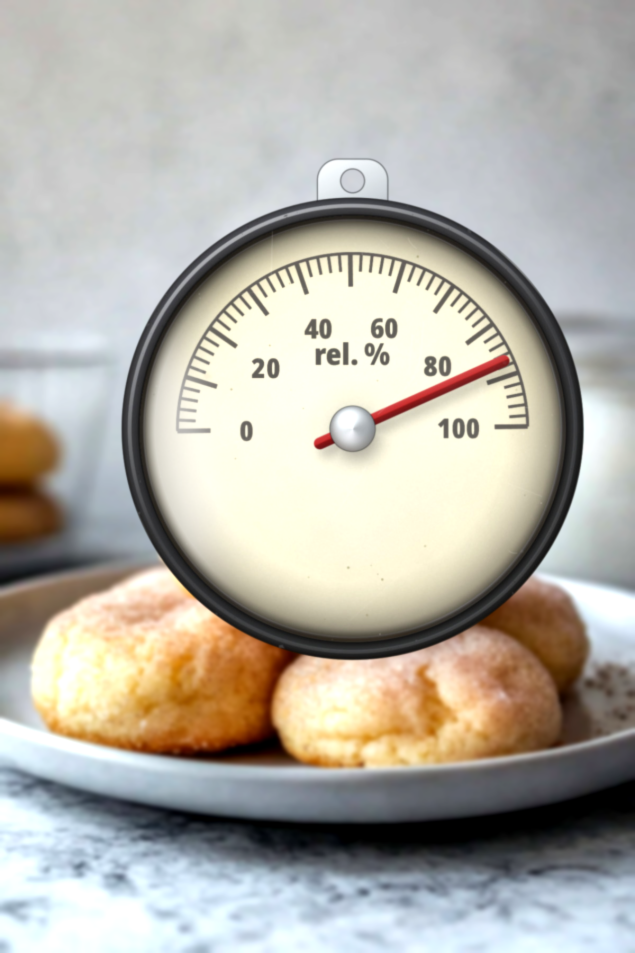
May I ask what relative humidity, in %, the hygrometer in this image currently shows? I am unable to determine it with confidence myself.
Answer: 87 %
